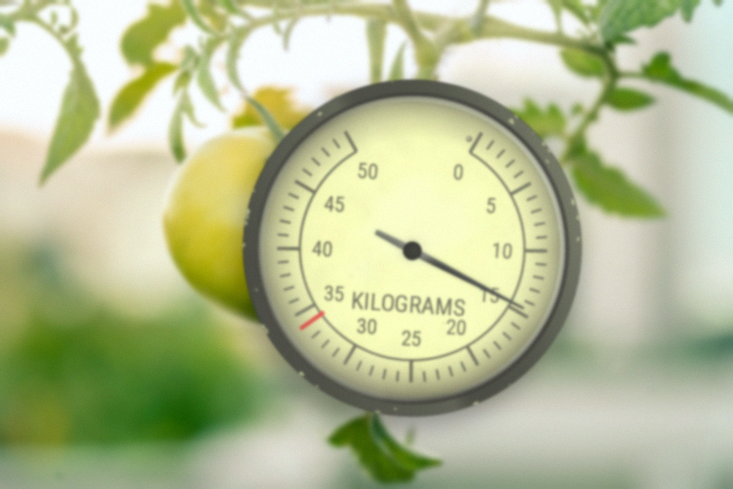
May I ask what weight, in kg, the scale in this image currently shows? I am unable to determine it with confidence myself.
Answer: 14.5 kg
